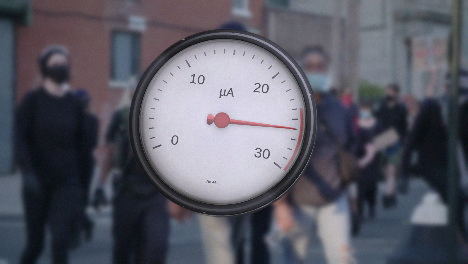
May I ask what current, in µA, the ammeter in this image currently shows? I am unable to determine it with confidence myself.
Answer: 26 µA
